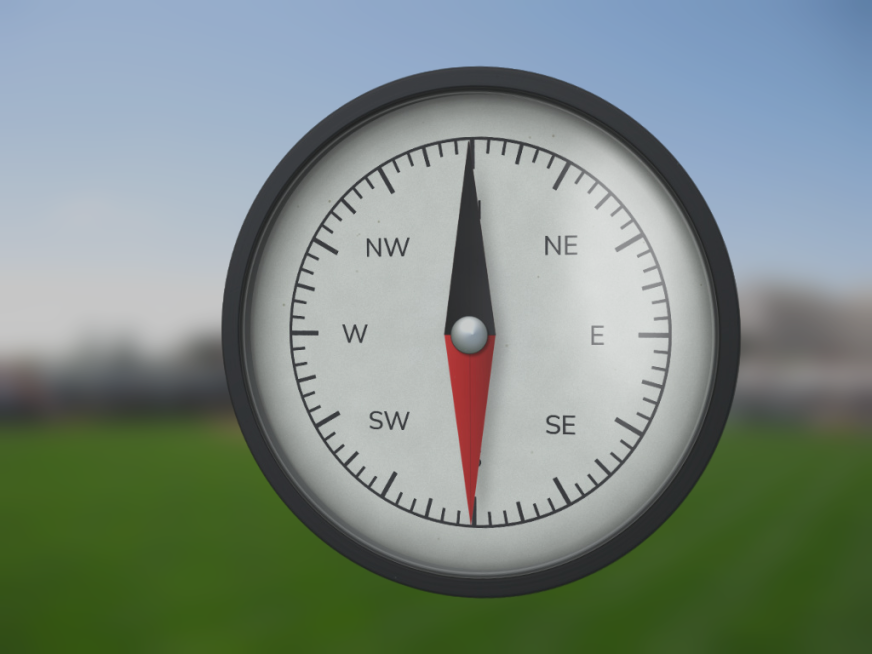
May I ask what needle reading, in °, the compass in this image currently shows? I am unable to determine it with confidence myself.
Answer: 180 °
